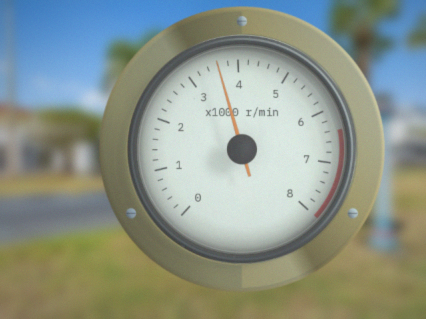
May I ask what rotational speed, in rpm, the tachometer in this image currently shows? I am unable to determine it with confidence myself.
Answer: 3600 rpm
